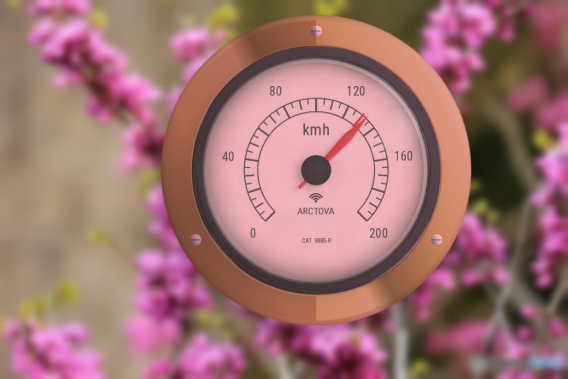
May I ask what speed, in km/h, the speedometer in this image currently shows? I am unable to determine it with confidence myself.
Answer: 132.5 km/h
